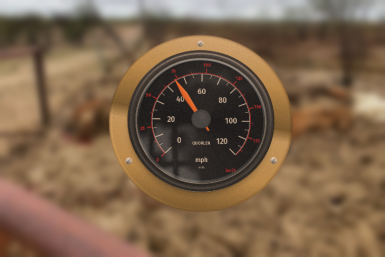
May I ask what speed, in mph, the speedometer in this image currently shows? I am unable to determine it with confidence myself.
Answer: 45 mph
